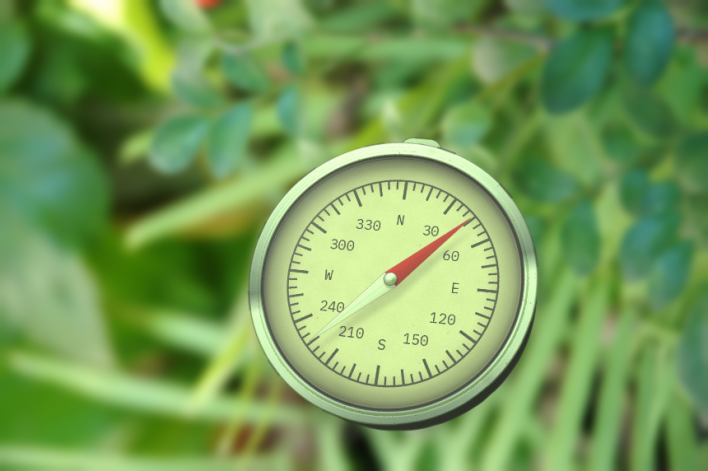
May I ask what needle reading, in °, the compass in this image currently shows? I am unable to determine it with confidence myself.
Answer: 45 °
